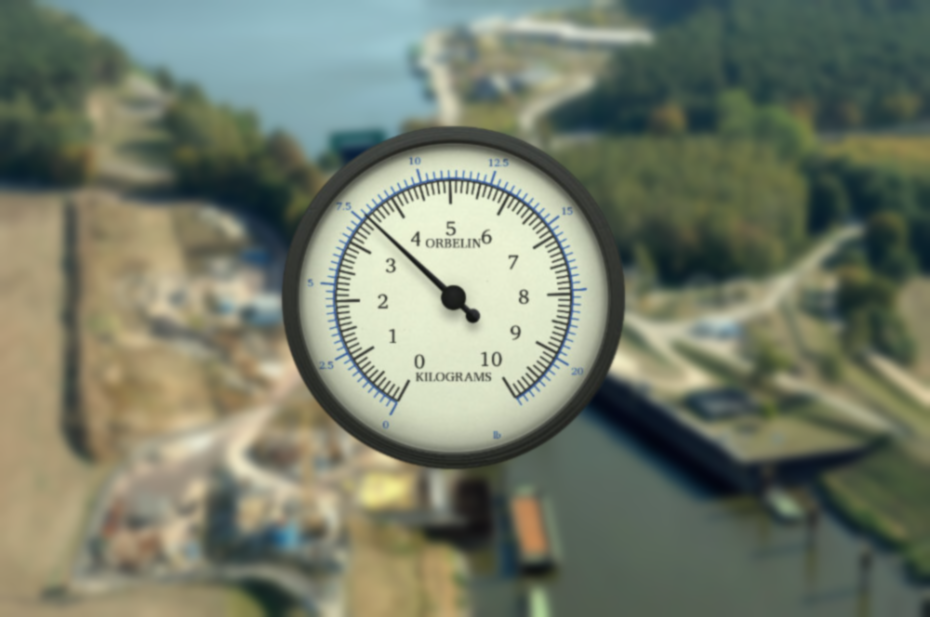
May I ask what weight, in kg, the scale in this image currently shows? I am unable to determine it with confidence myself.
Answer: 3.5 kg
